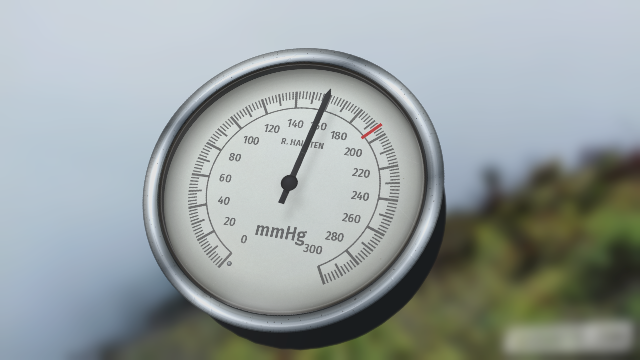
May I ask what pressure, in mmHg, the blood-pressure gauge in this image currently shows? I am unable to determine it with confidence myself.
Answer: 160 mmHg
